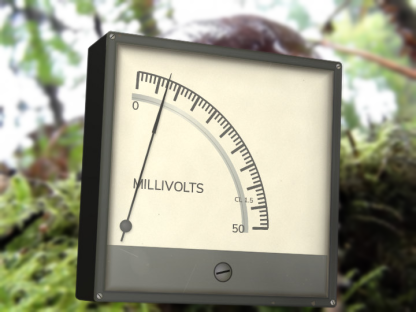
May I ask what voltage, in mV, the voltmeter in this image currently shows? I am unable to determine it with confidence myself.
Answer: 7 mV
